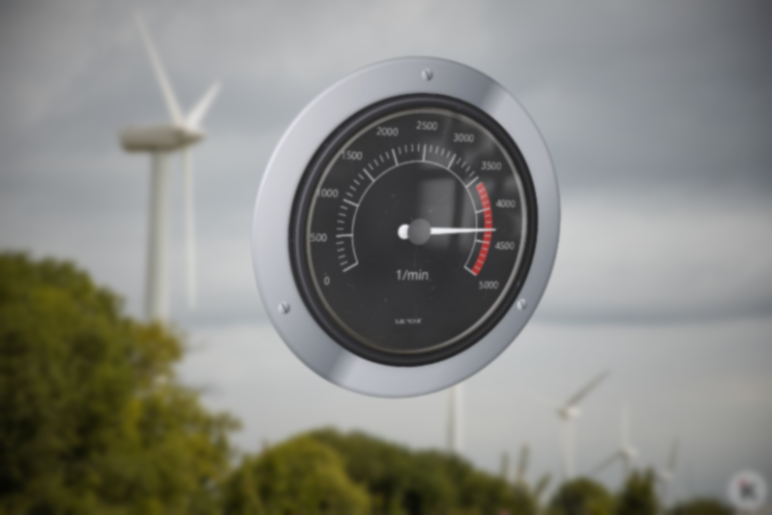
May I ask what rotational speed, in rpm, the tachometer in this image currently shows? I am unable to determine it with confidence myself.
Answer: 4300 rpm
